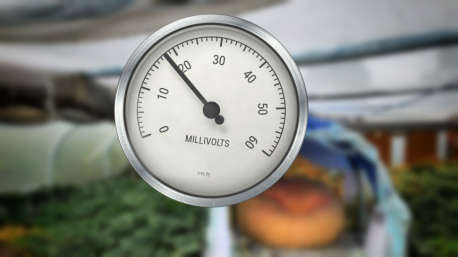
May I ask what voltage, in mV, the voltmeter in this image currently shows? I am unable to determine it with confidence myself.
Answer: 18 mV
